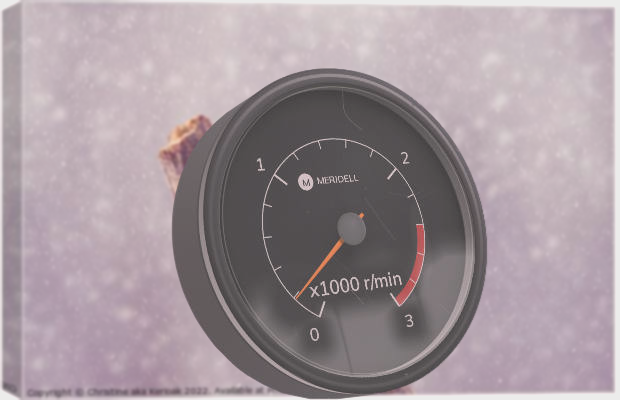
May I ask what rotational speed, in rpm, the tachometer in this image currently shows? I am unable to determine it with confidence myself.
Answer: 200 rpm
